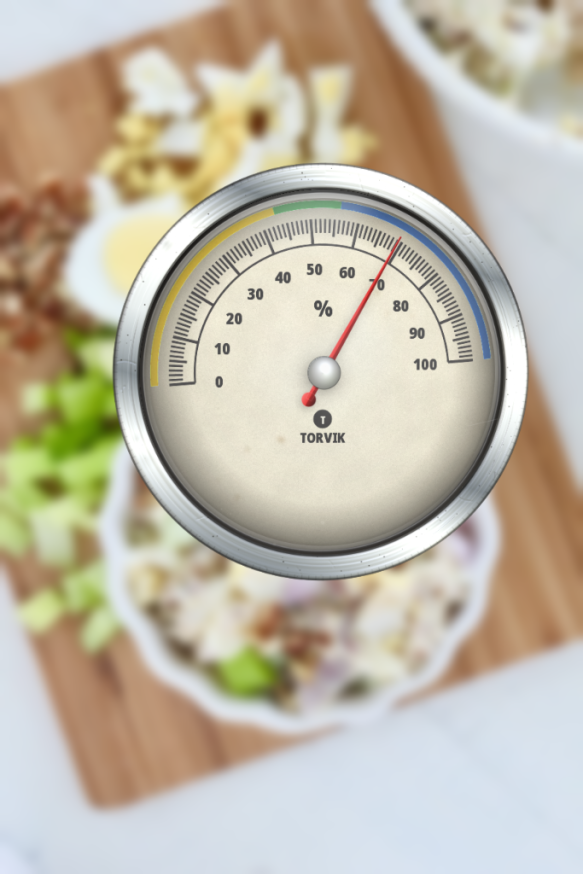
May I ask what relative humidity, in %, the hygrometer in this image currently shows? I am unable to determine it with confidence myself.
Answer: 69 %
